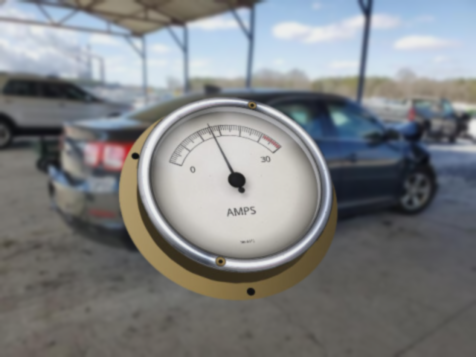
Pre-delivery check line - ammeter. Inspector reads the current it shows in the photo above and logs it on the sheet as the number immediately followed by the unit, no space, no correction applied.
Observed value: 12.5A
